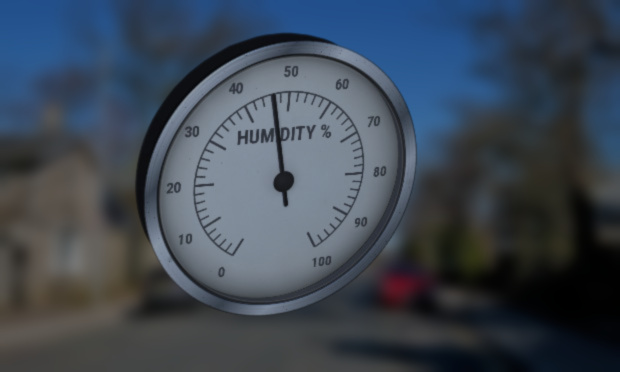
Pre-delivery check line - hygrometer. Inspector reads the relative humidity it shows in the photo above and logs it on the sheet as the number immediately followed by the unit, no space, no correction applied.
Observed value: 46%
